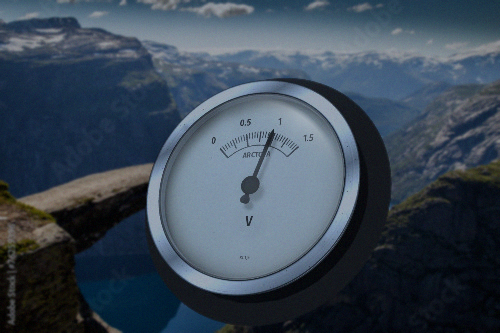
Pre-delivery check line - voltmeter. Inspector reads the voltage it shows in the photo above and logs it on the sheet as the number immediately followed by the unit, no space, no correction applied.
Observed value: 1V
